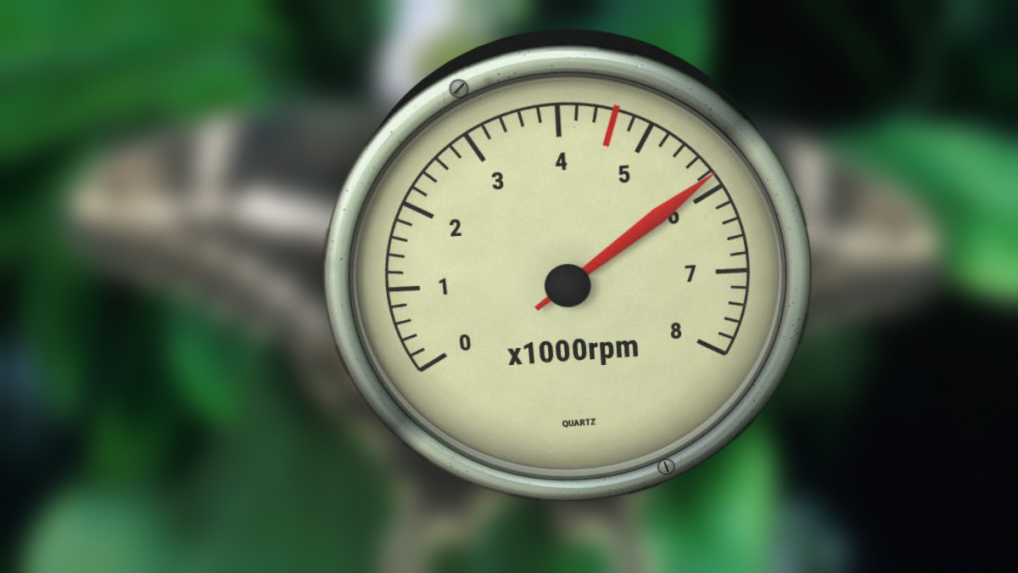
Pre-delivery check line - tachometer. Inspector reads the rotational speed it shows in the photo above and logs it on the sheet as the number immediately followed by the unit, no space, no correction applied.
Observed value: 5800rpm
